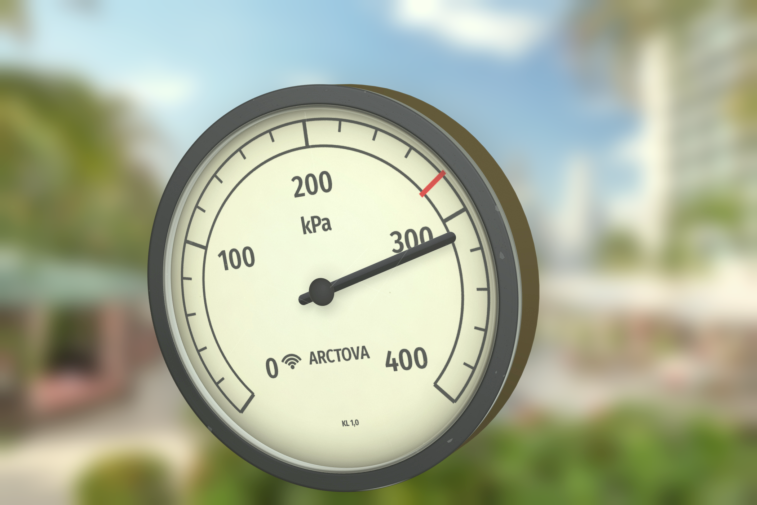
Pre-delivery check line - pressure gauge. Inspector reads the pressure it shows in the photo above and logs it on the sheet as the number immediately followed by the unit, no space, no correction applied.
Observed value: 310kPa
